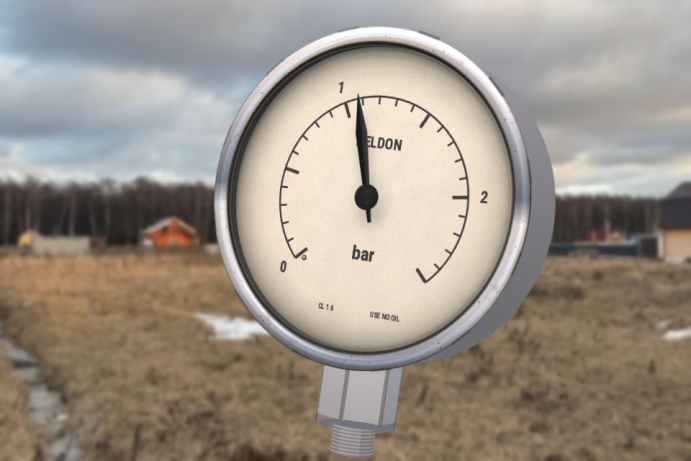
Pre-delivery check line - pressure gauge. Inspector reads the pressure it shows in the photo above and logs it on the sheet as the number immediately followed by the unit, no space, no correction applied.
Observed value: 1.1bar
